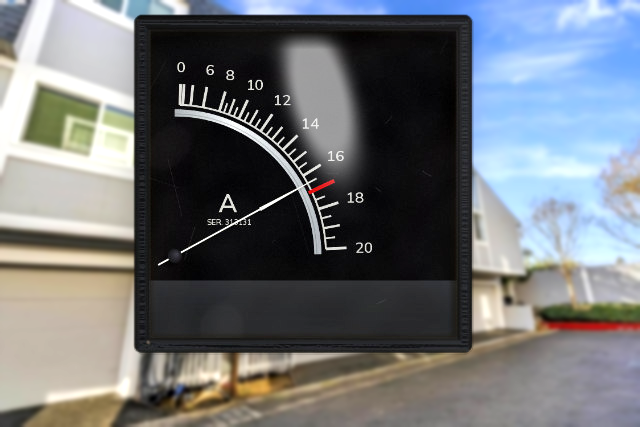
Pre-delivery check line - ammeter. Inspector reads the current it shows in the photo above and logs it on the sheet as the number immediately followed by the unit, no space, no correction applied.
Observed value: 16.5A
